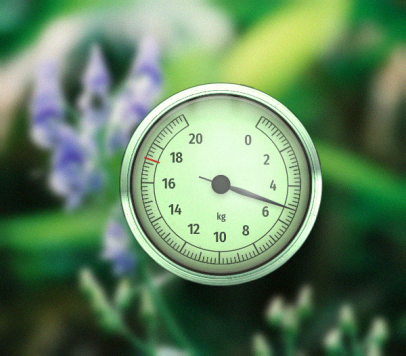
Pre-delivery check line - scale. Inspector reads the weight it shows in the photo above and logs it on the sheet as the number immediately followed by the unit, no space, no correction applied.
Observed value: 5.2kg
